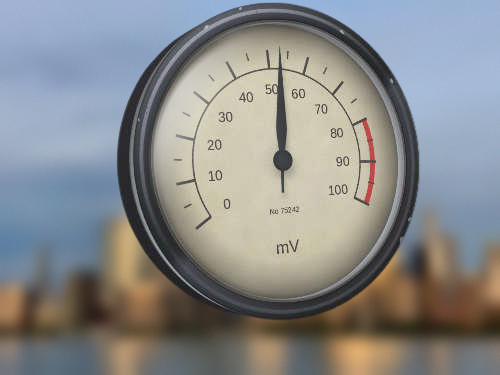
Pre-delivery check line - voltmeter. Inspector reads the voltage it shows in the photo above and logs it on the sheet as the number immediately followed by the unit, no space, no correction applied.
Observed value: 52.5mV
